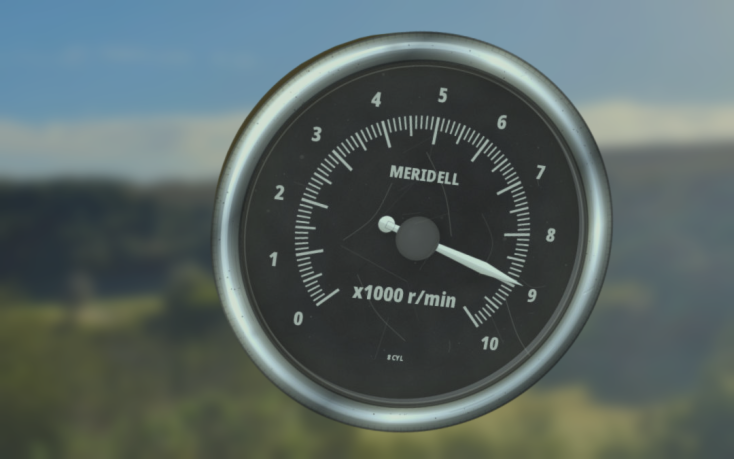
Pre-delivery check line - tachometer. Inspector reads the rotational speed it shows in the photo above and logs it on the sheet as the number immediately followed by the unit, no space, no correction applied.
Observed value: 8900rpm
